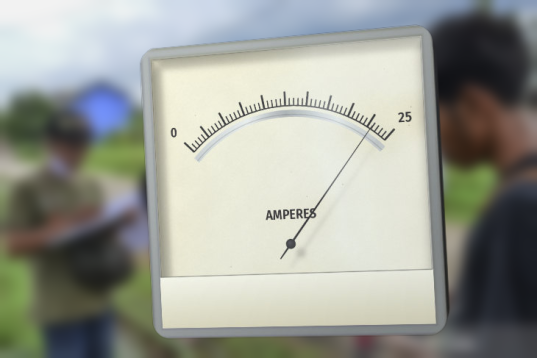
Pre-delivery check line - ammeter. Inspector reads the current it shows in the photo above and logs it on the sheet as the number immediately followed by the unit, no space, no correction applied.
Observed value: 23A
